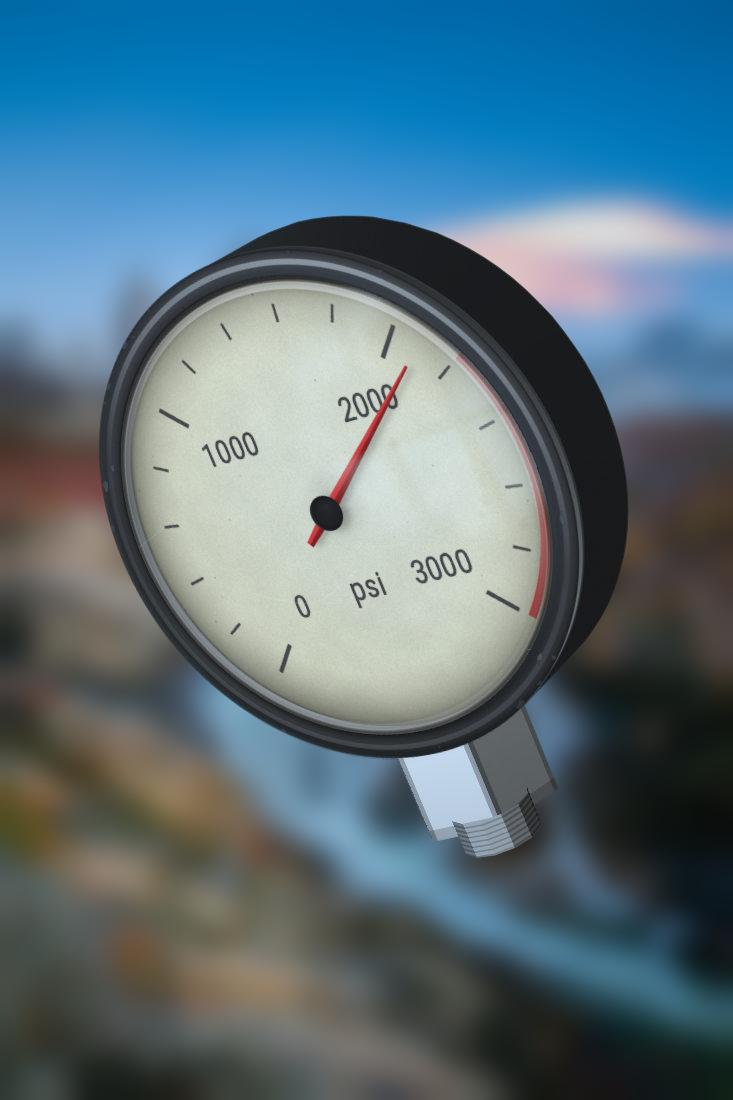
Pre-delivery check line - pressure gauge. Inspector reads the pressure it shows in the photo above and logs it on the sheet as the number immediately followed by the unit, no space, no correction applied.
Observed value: 2100psi
